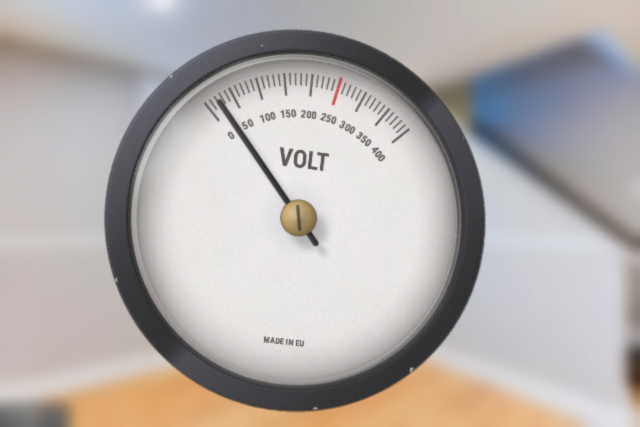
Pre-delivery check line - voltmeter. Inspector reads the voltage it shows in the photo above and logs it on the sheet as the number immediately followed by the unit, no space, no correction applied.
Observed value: 20V
